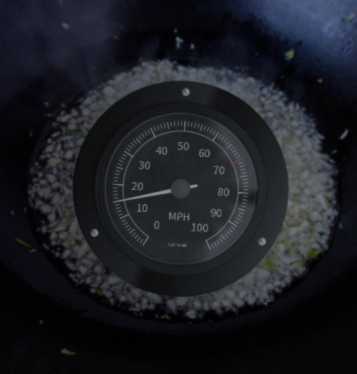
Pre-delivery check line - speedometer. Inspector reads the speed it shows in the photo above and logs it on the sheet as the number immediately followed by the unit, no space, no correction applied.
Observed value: 15mph
